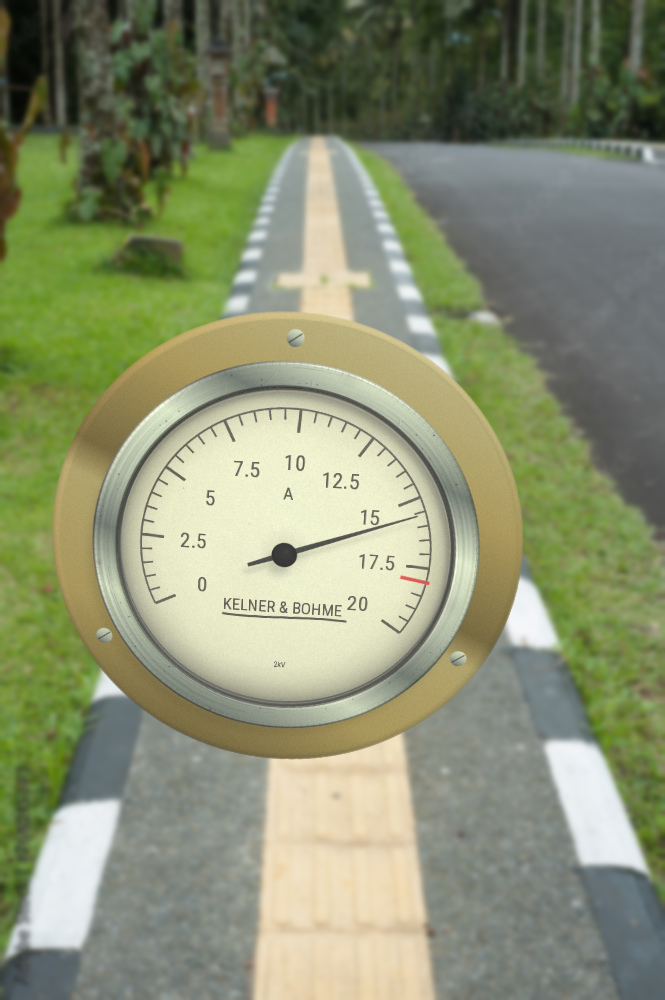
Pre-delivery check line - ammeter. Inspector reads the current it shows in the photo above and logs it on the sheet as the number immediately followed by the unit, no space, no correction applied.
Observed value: 15.5A
